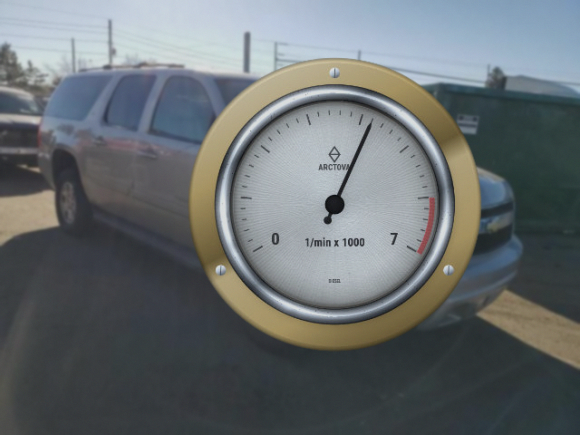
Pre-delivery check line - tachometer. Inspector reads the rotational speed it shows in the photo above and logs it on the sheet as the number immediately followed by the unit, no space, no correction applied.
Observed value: 4200rpm
